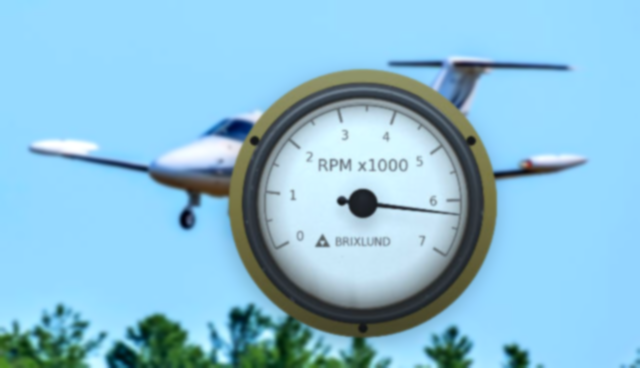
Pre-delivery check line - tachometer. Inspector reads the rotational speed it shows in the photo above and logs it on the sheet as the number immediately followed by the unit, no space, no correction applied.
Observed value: 6250rpm
